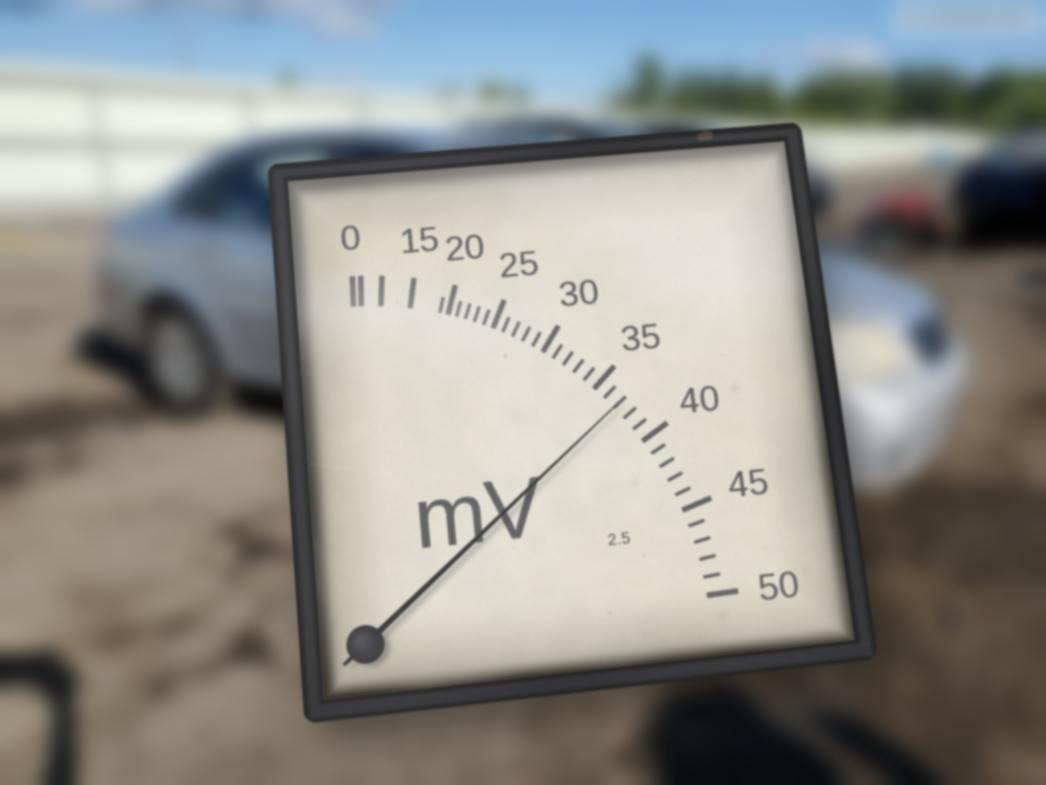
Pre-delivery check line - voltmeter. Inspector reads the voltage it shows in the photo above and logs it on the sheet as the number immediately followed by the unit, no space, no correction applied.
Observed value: 37mV
